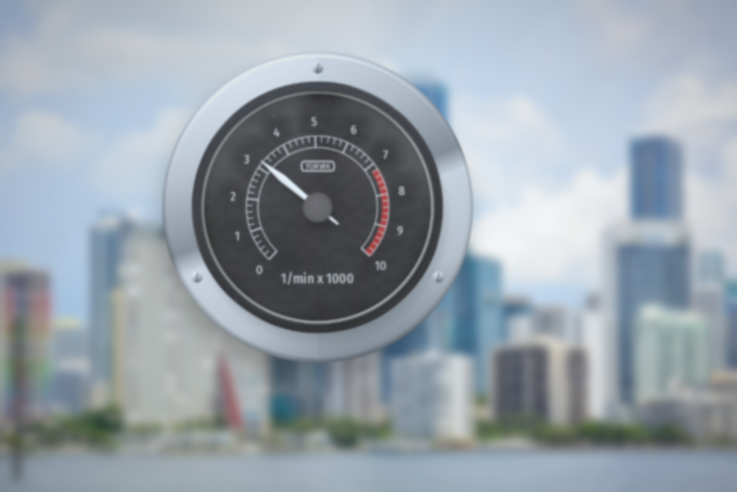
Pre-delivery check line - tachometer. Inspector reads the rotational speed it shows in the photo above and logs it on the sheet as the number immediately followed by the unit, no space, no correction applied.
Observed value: 3200rpm
